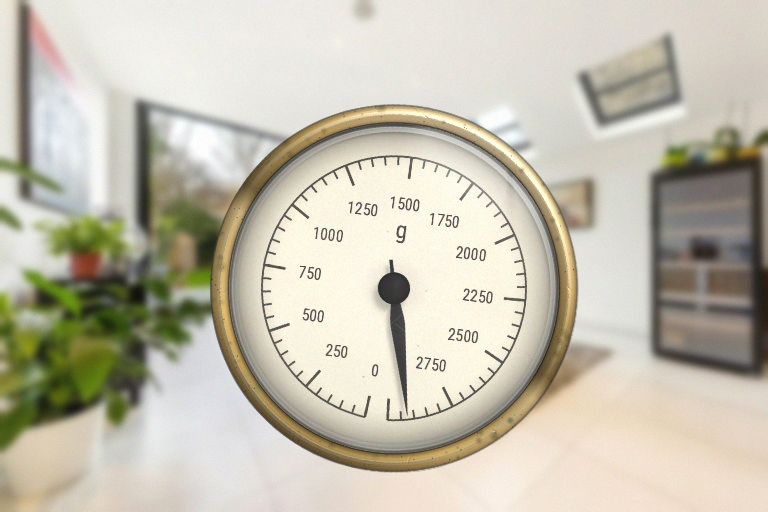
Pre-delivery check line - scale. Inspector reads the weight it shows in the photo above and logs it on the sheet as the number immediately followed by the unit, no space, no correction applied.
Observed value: 2925g
